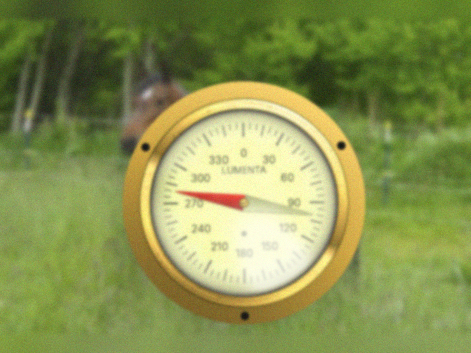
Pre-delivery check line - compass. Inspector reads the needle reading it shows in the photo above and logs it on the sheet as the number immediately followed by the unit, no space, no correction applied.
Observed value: 280°
